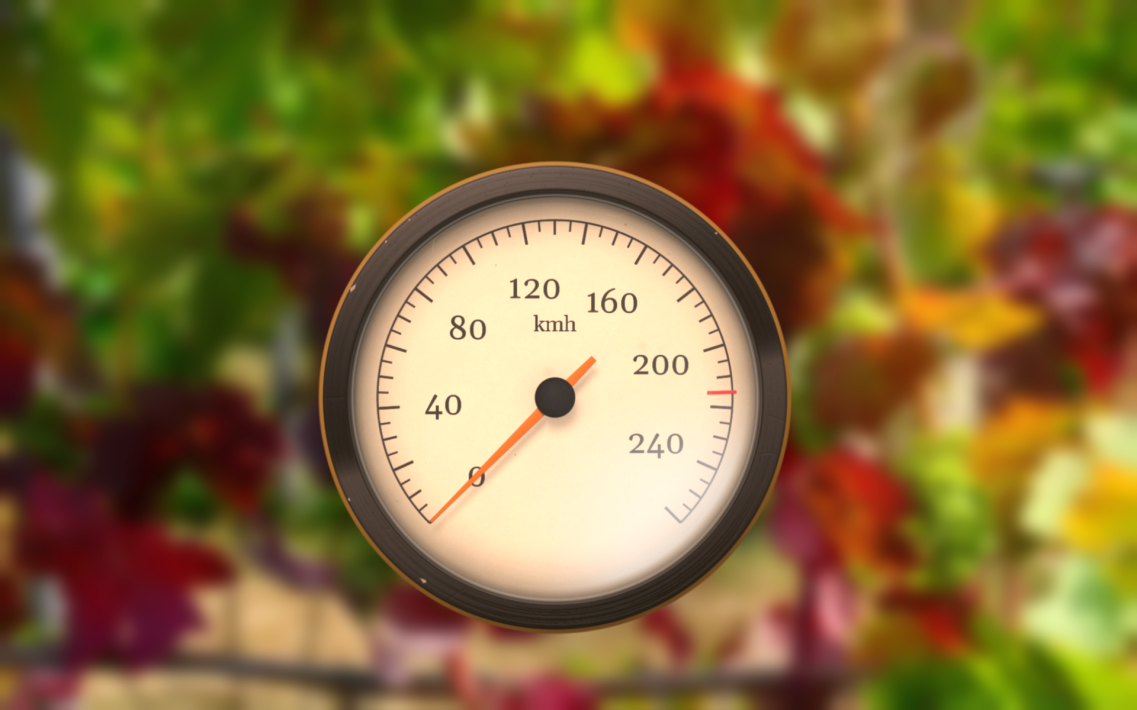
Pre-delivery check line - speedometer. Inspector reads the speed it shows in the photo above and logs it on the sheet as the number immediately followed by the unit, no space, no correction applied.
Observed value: 0km/h
